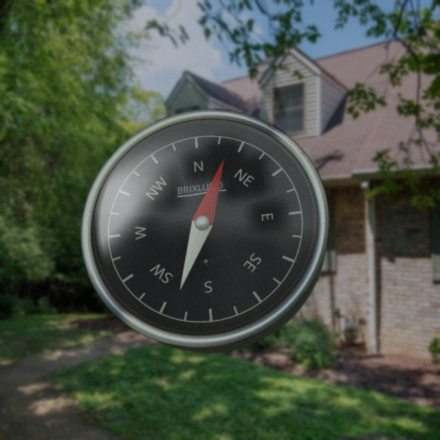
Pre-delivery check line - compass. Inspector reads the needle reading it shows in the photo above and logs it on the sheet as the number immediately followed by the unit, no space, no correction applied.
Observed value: 22.5°
